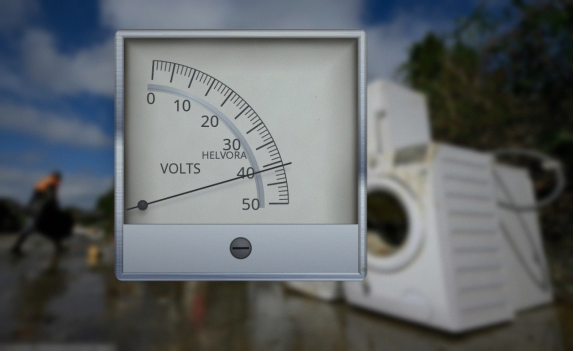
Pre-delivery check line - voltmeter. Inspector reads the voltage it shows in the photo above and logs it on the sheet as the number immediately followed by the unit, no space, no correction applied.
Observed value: 41V
